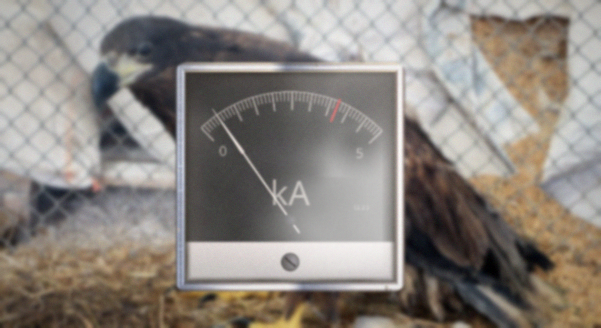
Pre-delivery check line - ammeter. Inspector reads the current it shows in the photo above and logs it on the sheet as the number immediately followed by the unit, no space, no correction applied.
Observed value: 0.5kA
